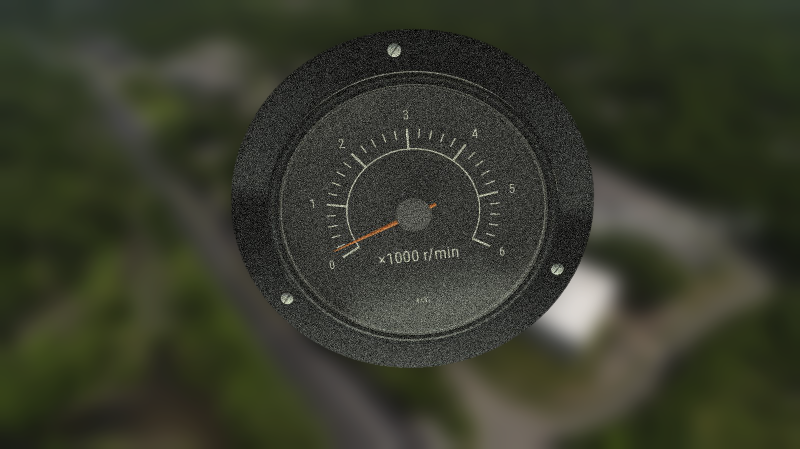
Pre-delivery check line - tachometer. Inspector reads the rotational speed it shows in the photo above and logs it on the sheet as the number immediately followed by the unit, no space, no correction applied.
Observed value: 200rpm
